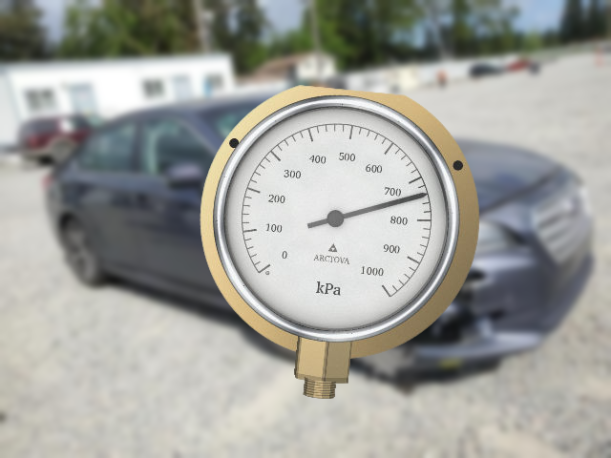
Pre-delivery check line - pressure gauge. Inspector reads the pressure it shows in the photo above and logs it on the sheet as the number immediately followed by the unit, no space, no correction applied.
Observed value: 740kPa
